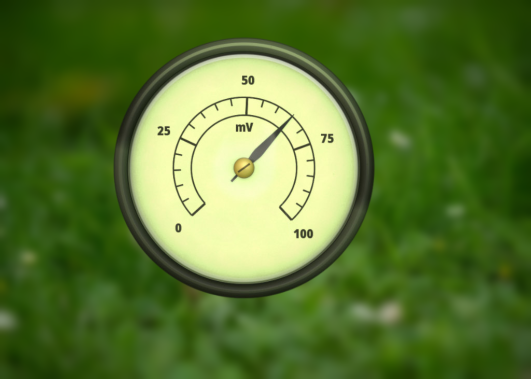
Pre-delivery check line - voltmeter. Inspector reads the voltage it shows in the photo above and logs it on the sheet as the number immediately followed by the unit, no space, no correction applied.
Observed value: 65mV
